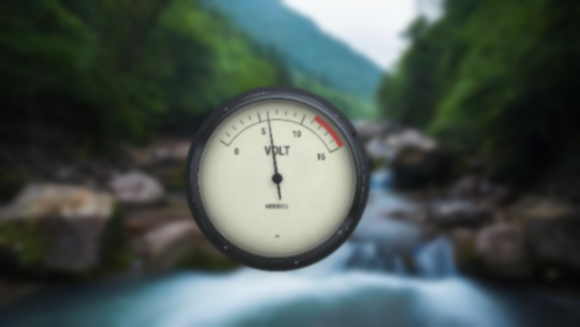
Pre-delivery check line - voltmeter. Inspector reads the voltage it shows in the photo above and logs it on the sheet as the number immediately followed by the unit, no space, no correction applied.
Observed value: 6V
